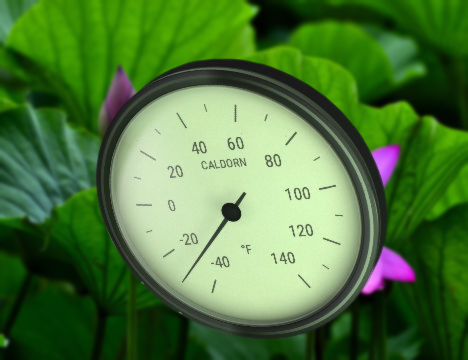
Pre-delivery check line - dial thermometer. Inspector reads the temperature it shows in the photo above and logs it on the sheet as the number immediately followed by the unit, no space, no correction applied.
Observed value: -30°F
